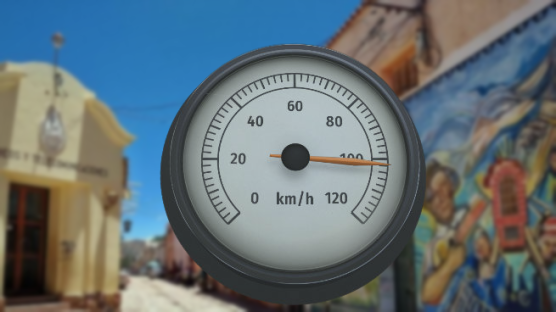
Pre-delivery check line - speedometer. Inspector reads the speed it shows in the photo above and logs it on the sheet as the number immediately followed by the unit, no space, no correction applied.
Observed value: 102km/h
